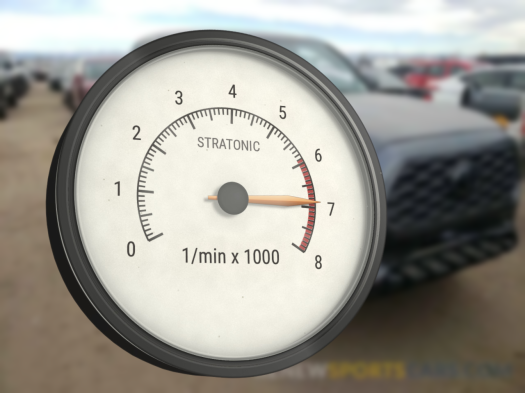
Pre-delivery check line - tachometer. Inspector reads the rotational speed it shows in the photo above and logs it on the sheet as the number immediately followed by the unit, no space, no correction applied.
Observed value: 6900rpm
